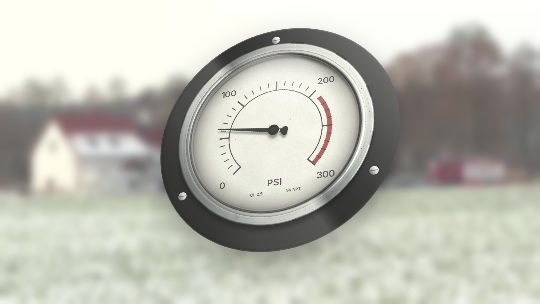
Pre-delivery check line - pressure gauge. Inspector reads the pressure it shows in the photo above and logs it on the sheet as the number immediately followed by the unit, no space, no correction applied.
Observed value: 60psi
